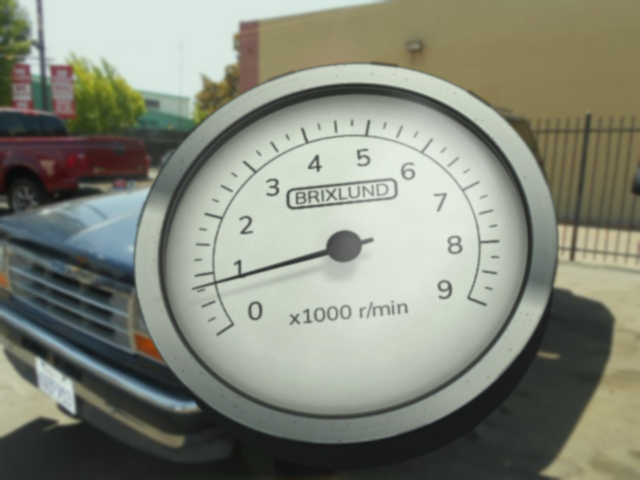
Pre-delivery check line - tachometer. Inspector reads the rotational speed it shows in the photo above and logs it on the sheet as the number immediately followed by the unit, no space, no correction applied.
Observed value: 750rpm
